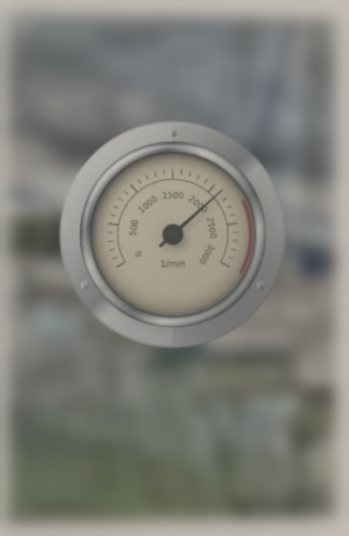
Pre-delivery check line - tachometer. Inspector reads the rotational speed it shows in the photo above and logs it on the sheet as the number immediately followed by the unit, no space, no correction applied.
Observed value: 2100rpm
